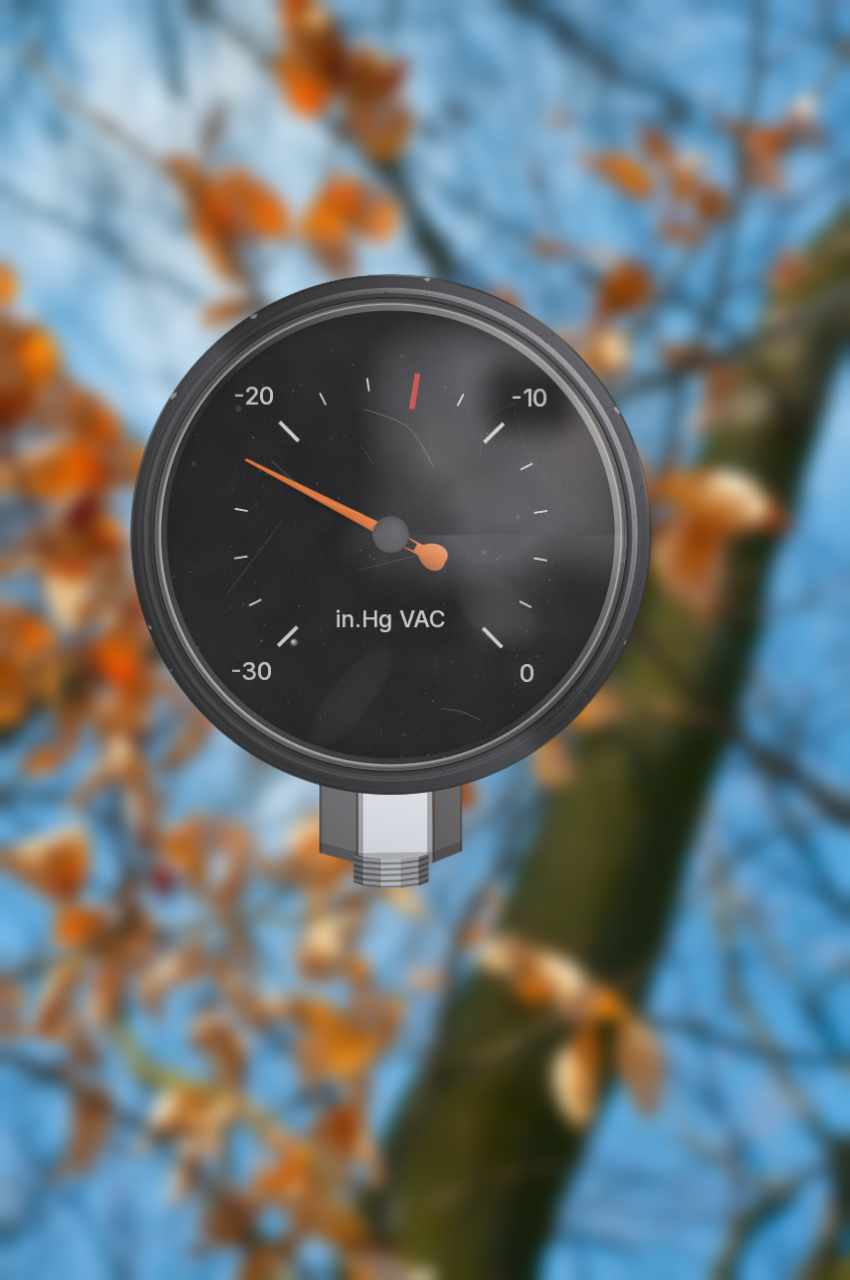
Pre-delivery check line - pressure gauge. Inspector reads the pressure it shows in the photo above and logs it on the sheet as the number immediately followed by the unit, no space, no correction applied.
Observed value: -22inHg
